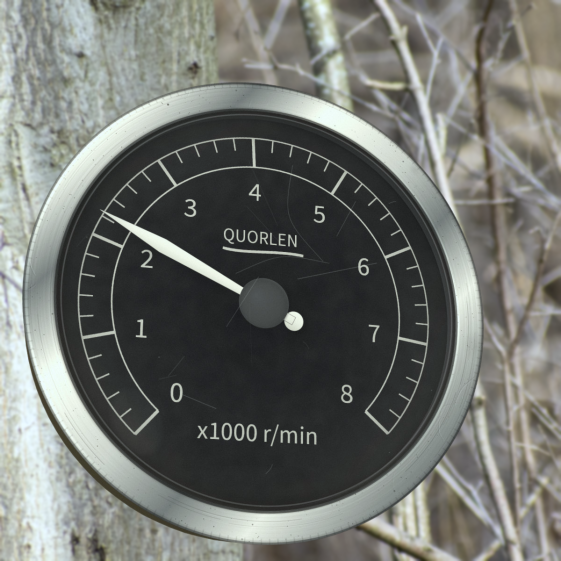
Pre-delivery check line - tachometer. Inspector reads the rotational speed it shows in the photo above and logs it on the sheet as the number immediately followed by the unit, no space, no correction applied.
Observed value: 2200rpm
